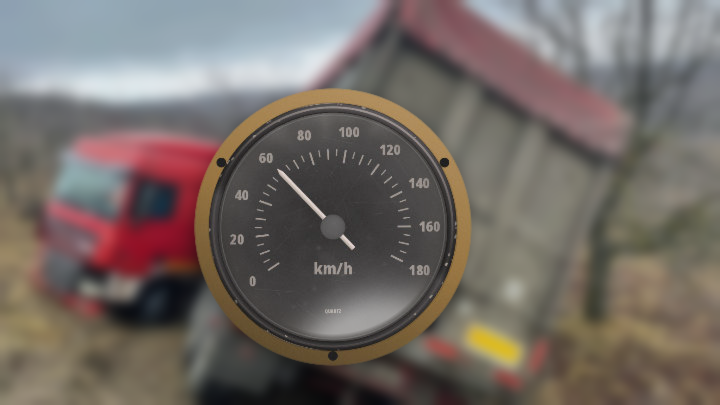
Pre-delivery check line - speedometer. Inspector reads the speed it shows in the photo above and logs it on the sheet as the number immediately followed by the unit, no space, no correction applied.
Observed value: 60km/h
